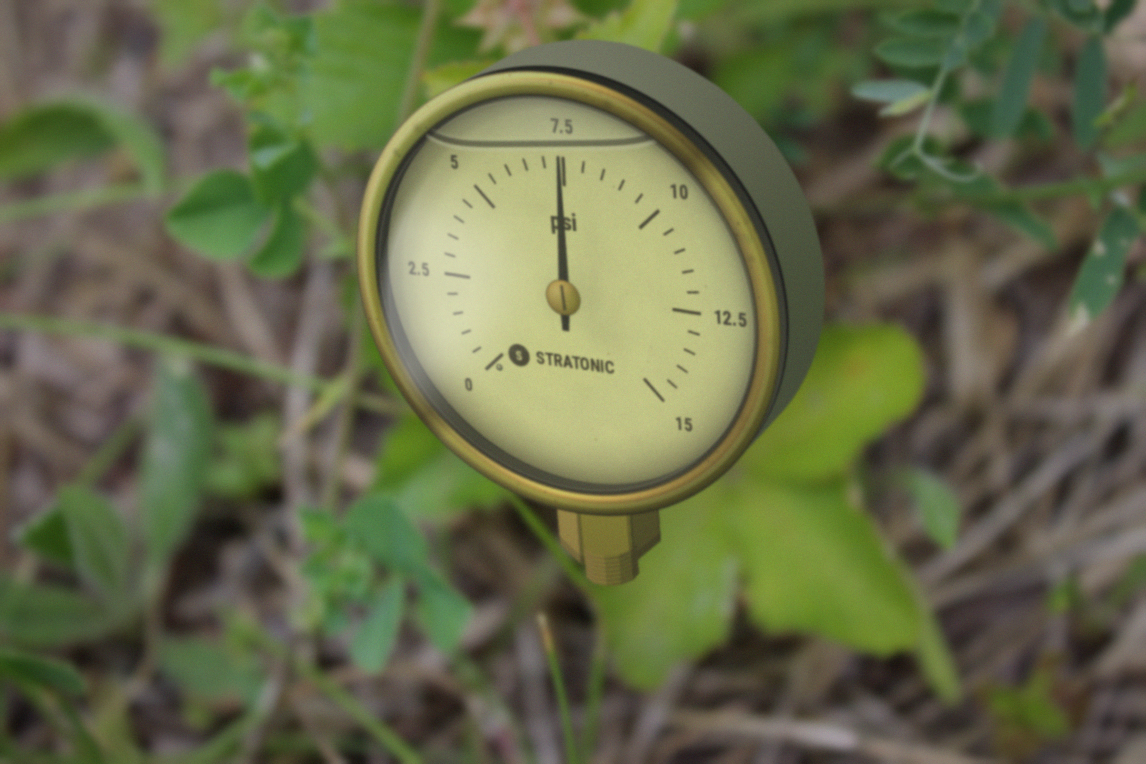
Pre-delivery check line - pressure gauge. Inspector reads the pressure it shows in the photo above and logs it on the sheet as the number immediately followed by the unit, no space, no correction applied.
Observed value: 7.5psi
